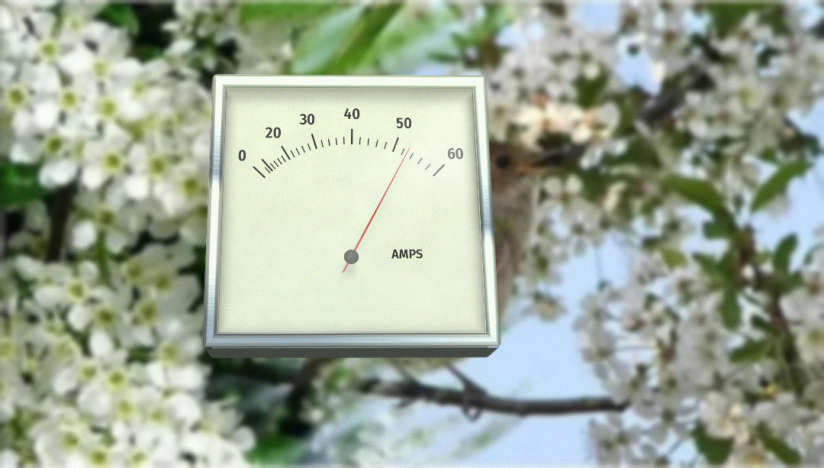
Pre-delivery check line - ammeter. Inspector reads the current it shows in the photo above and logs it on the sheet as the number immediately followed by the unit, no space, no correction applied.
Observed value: 53A
